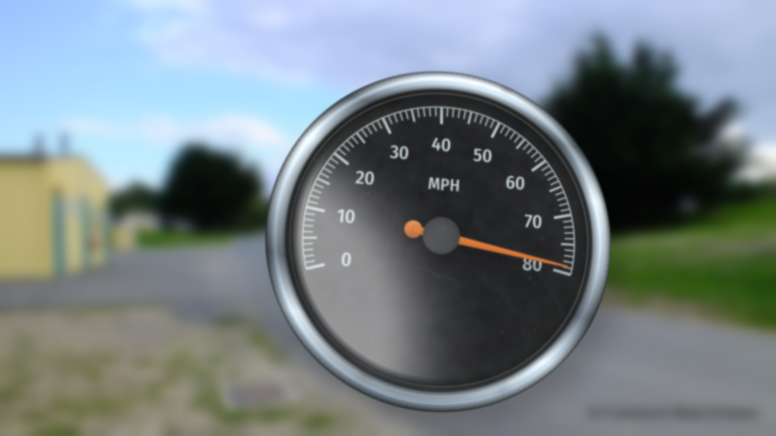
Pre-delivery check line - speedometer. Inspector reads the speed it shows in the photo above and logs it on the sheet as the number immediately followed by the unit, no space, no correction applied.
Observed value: 79mph
